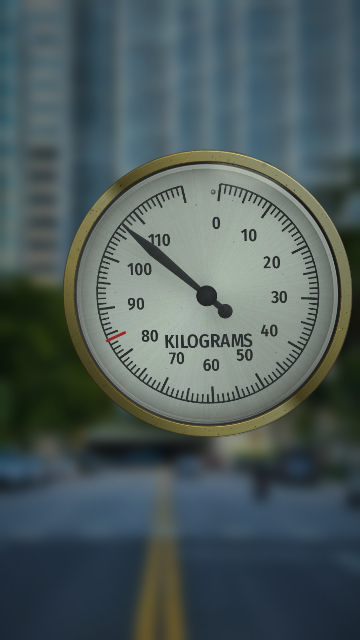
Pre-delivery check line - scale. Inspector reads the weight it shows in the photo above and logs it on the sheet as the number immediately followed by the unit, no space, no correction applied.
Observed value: 107kg
